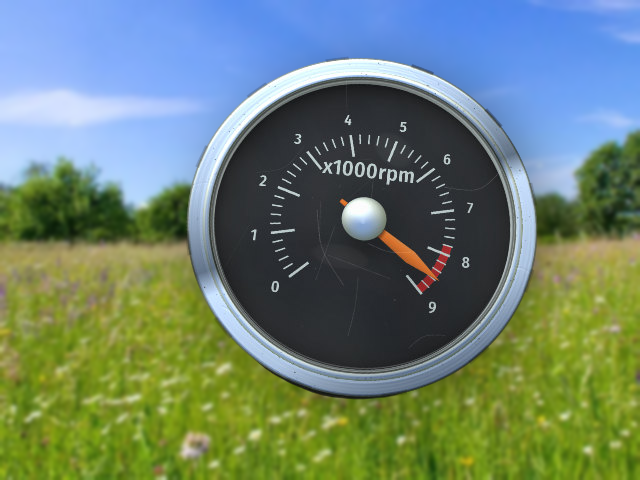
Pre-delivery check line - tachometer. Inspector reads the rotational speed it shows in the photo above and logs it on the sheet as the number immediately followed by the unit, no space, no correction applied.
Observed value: 8600rpm
